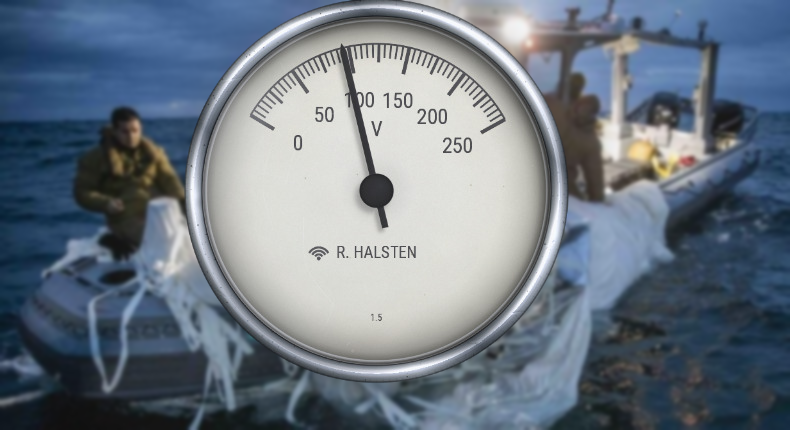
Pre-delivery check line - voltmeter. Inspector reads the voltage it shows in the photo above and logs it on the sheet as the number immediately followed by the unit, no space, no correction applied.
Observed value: 95V
